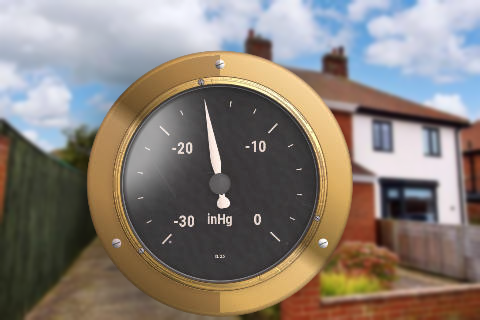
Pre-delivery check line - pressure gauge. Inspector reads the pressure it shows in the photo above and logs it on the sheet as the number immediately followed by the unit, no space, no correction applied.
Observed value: -16inHg
